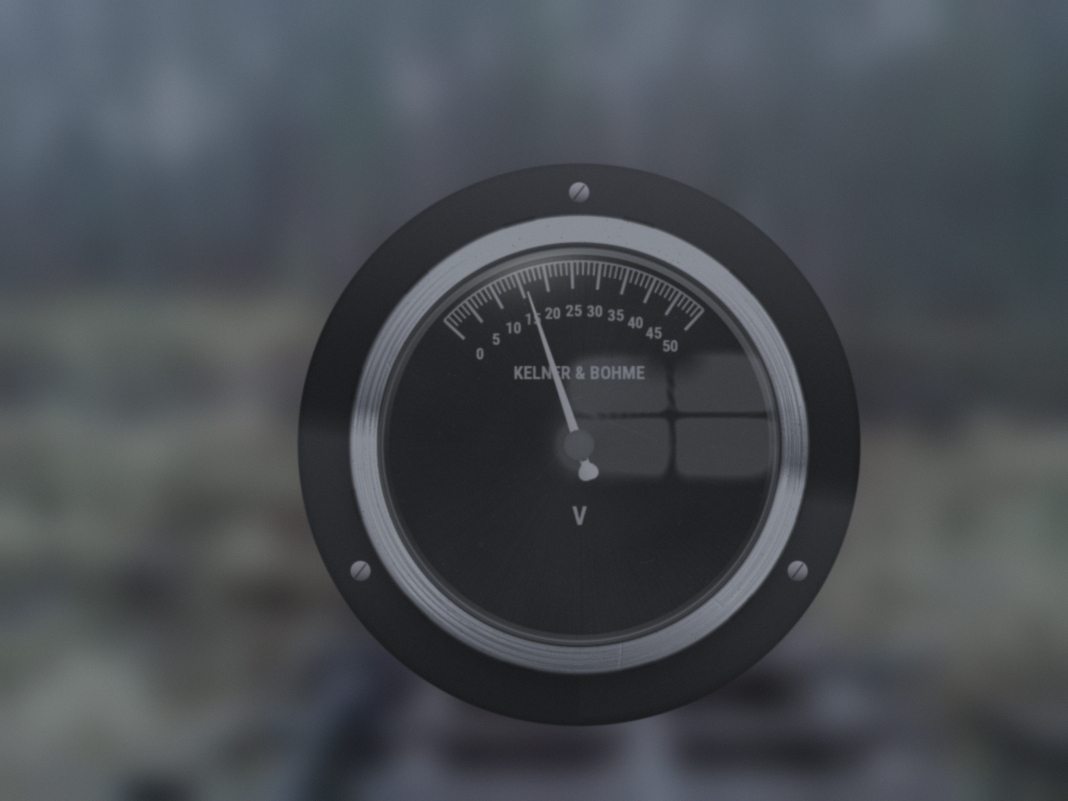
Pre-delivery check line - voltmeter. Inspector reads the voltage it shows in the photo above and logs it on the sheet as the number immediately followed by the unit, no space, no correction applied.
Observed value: 16V
